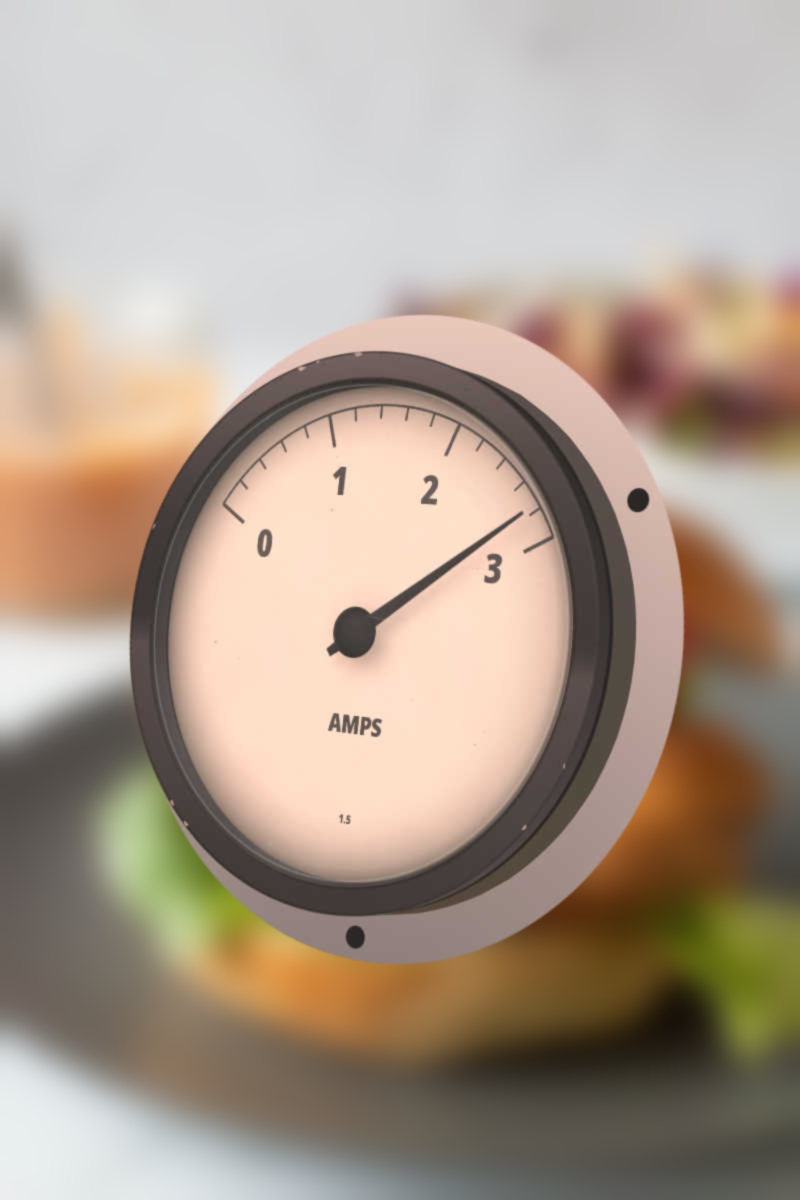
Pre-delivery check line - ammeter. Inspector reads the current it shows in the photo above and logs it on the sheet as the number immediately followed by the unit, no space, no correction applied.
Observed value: 2.8A
